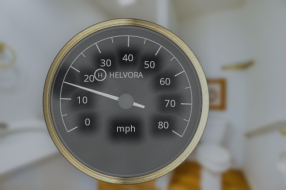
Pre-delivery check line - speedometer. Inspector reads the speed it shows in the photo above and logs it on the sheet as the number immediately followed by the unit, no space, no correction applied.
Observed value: 15mph
